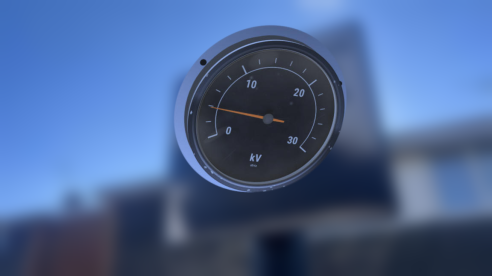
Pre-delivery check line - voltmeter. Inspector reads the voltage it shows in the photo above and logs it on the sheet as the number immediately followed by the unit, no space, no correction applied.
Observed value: 4kV
